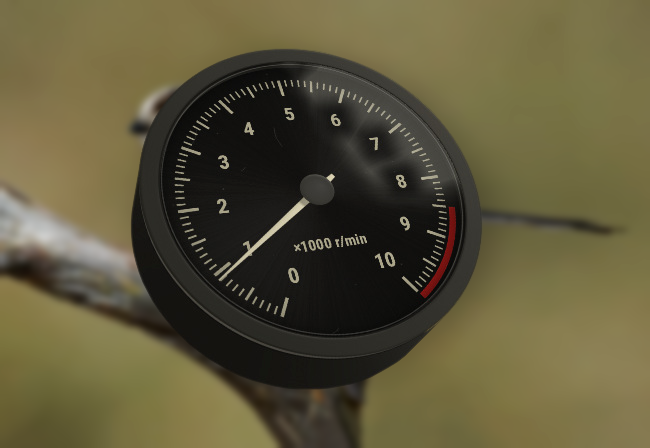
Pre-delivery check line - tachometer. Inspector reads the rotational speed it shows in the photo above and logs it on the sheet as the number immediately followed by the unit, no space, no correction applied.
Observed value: 900rpm
